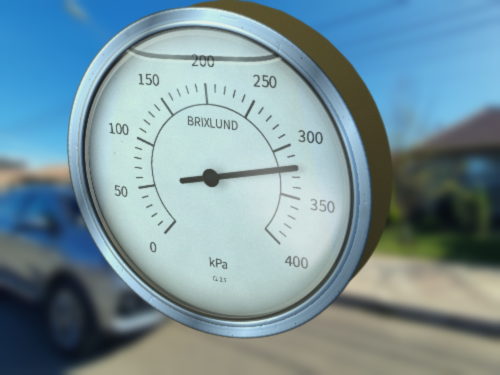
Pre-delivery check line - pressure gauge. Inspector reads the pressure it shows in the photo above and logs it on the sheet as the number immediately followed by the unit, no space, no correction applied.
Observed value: 320kPa
